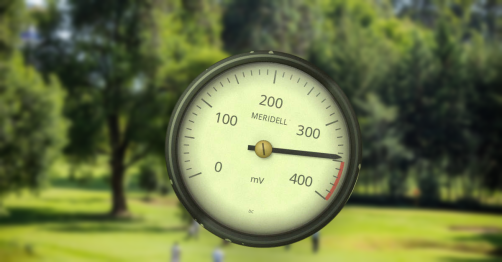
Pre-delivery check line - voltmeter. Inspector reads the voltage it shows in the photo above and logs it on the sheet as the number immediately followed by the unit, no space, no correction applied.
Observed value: 345mV
